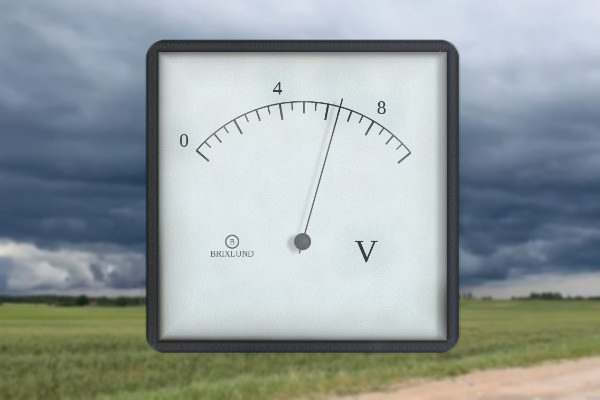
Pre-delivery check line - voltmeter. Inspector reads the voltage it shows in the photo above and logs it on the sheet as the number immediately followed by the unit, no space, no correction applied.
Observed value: 6.5V
